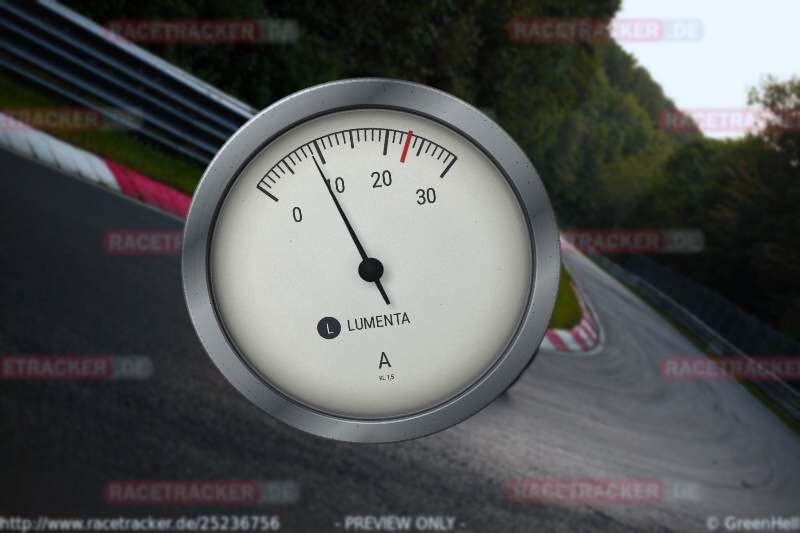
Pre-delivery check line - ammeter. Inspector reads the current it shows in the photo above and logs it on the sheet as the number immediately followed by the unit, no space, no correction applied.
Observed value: 9A
